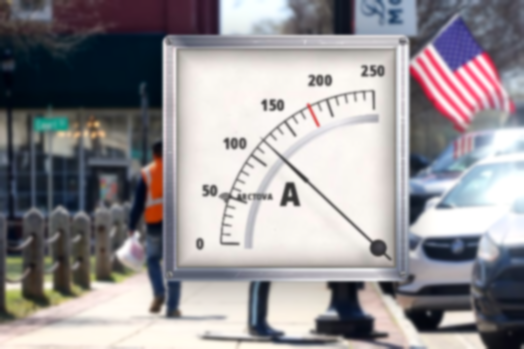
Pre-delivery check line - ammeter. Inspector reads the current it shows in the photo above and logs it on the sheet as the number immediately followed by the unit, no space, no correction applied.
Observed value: 120A
